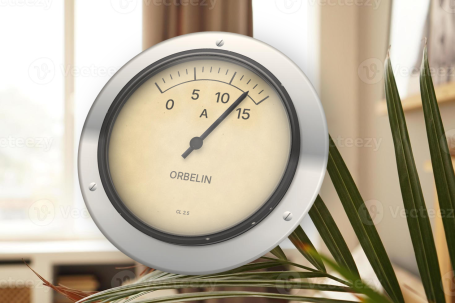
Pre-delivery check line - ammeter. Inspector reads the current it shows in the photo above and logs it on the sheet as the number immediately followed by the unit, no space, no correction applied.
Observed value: 13A
